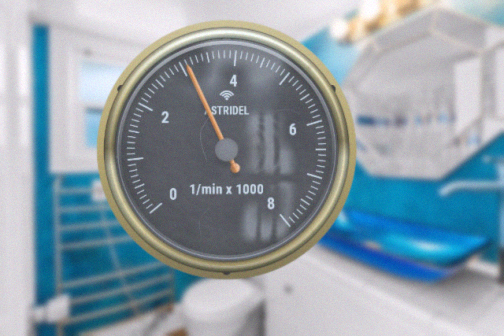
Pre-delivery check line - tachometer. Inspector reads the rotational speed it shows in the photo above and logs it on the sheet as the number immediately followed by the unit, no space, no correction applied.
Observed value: 3100rpm
